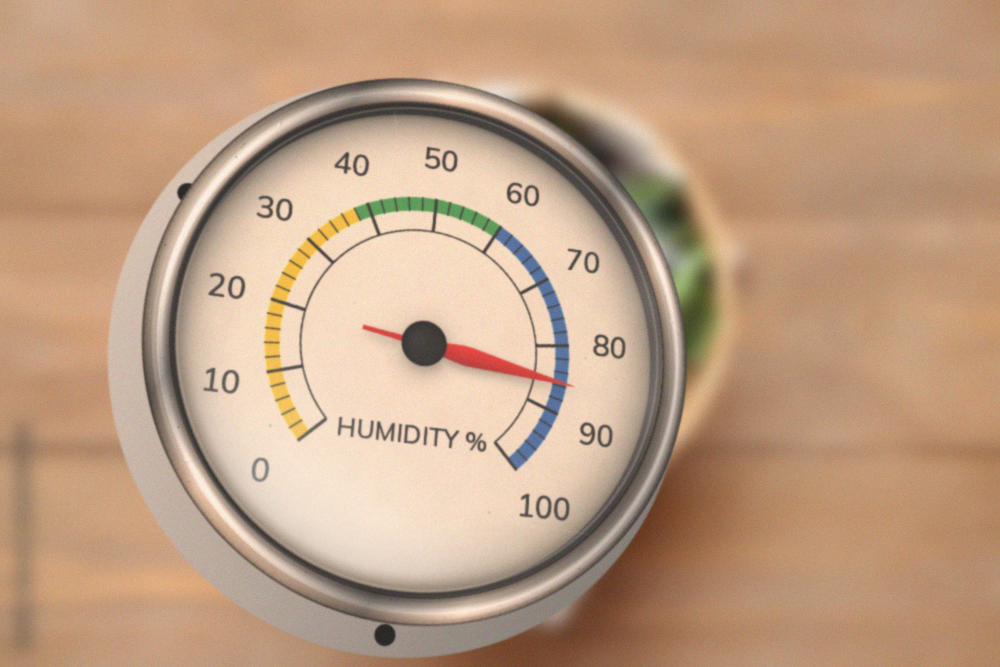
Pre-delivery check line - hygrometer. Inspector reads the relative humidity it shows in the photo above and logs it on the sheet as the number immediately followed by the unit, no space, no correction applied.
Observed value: 86%
